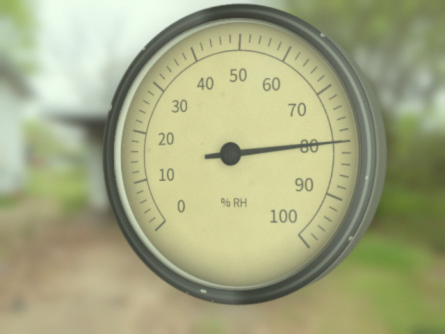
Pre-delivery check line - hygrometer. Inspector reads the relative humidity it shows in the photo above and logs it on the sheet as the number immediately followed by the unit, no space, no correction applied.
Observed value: 80%
